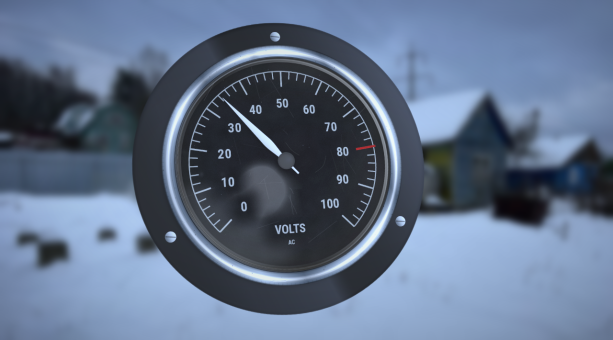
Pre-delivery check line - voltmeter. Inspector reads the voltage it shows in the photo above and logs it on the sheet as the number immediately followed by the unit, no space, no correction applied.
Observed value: 34V
